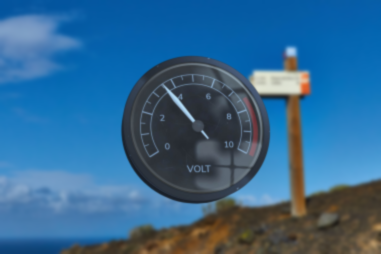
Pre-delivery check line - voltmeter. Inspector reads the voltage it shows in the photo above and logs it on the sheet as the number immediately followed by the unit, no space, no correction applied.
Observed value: 3.5V
